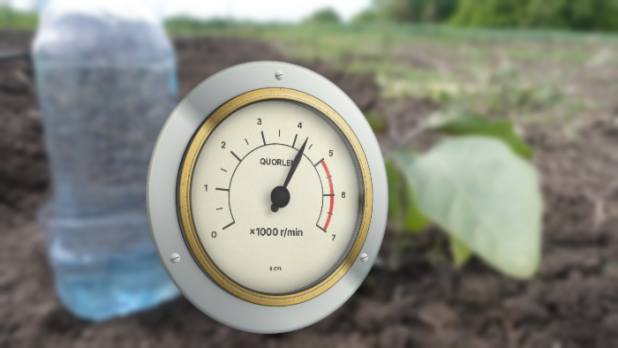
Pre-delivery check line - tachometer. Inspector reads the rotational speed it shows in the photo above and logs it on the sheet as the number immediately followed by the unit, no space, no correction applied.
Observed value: 4250rpm
